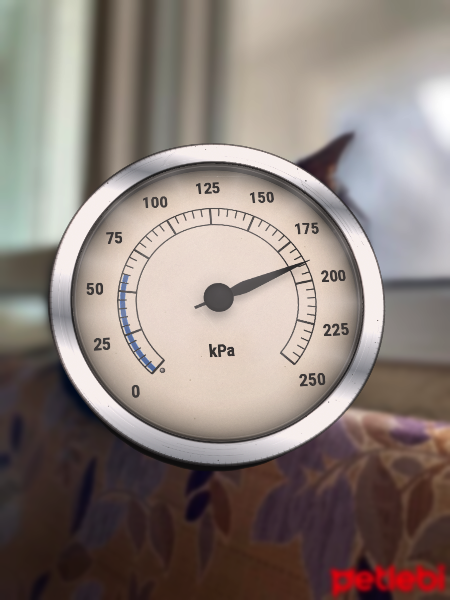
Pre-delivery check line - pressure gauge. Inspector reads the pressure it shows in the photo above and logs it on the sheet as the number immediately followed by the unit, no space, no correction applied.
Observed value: 190kPa
